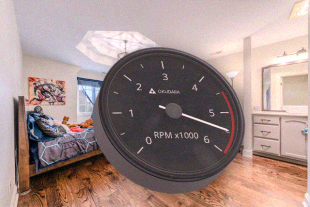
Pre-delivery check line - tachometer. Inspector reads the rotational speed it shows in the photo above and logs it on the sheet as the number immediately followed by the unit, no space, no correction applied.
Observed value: 5500rpm
